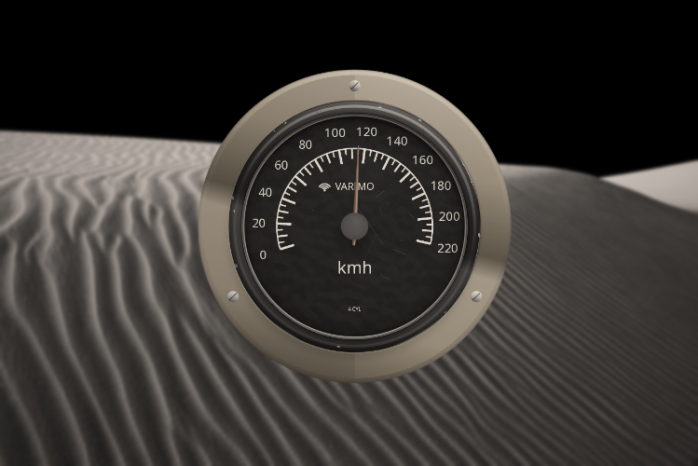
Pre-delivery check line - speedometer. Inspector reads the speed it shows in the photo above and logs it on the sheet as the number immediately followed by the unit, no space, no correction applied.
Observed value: 115km/h
